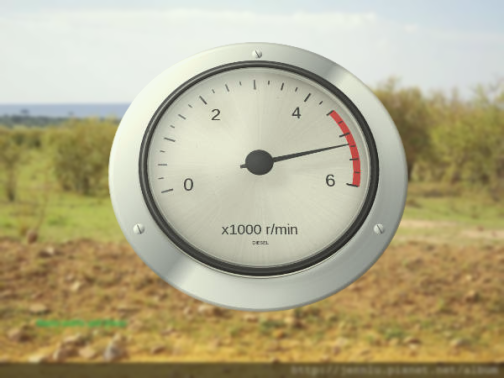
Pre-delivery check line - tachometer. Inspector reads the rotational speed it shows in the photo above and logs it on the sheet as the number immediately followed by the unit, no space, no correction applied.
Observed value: 5250rpm
